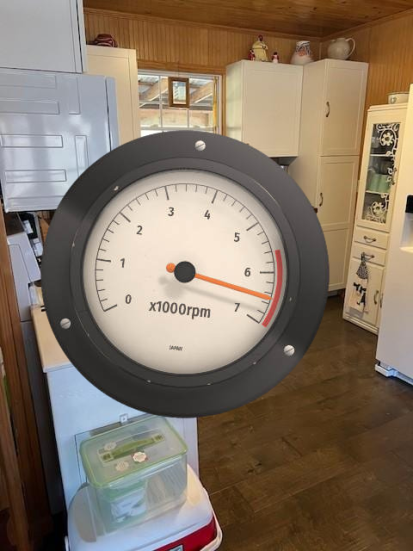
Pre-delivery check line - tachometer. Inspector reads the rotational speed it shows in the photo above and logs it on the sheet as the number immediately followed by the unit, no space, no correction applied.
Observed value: 6500rpm
